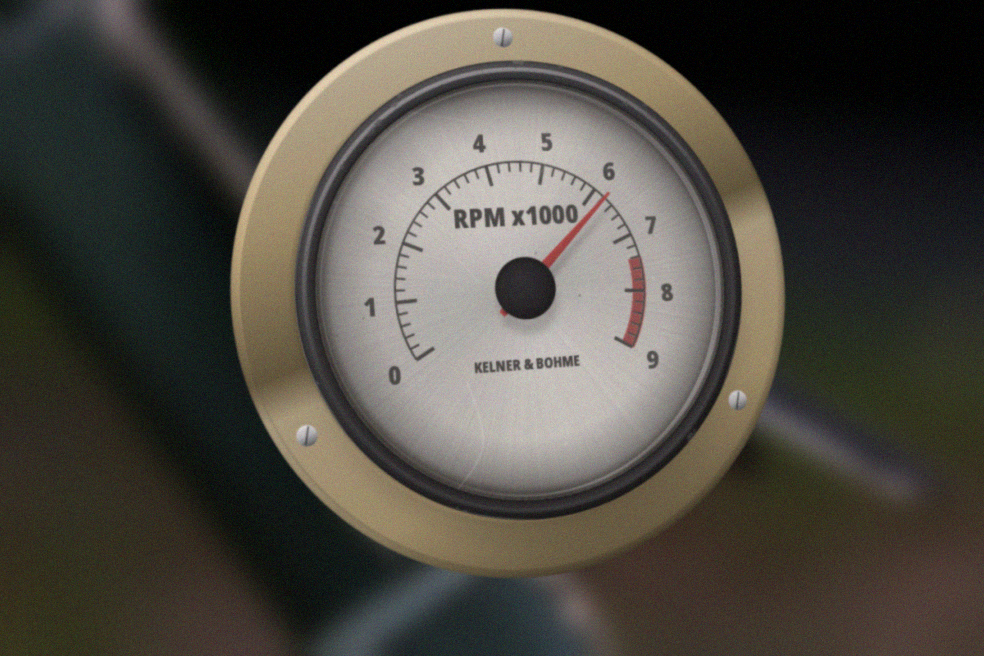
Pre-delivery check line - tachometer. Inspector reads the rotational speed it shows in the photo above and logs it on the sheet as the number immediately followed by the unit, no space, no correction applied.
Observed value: 6200rpm
